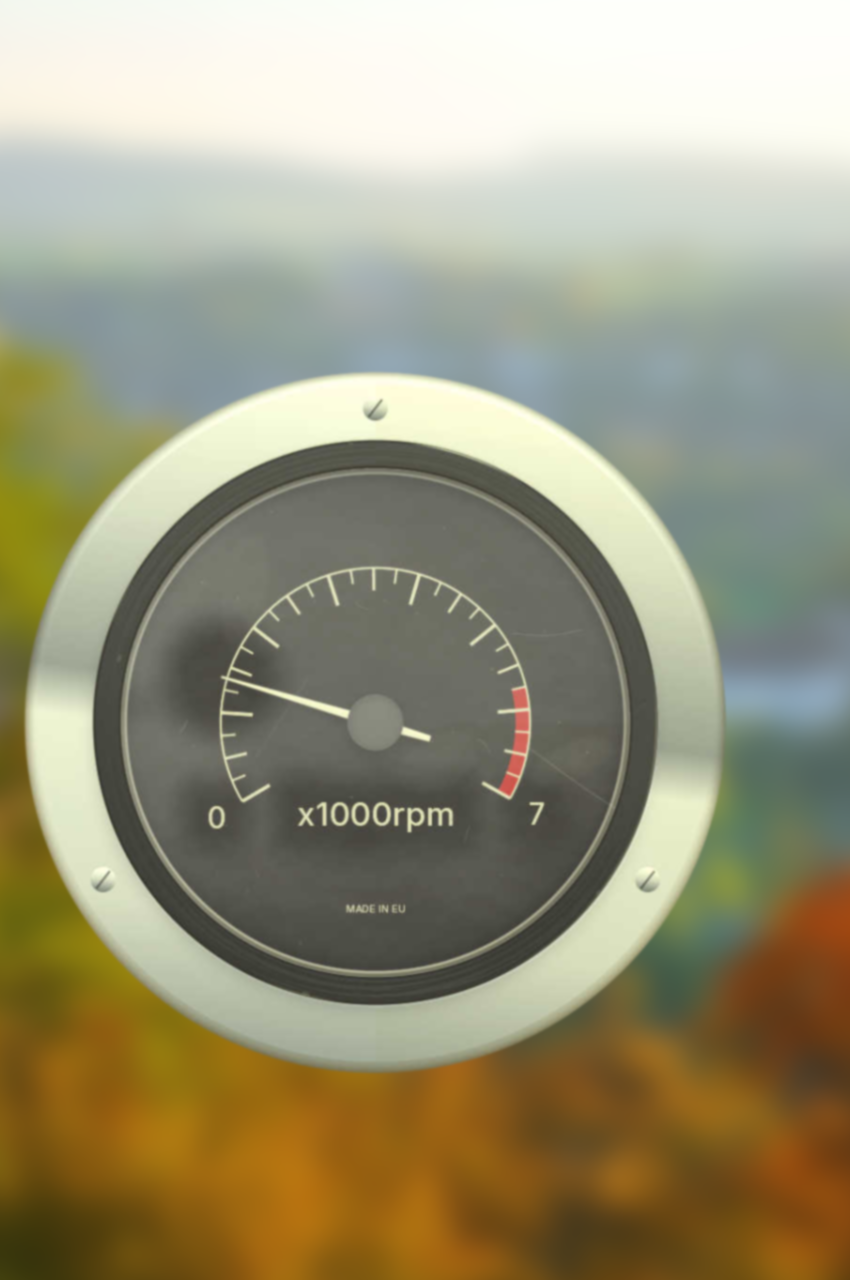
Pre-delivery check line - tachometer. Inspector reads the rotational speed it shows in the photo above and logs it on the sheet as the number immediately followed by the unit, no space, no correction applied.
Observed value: 1375rpm
